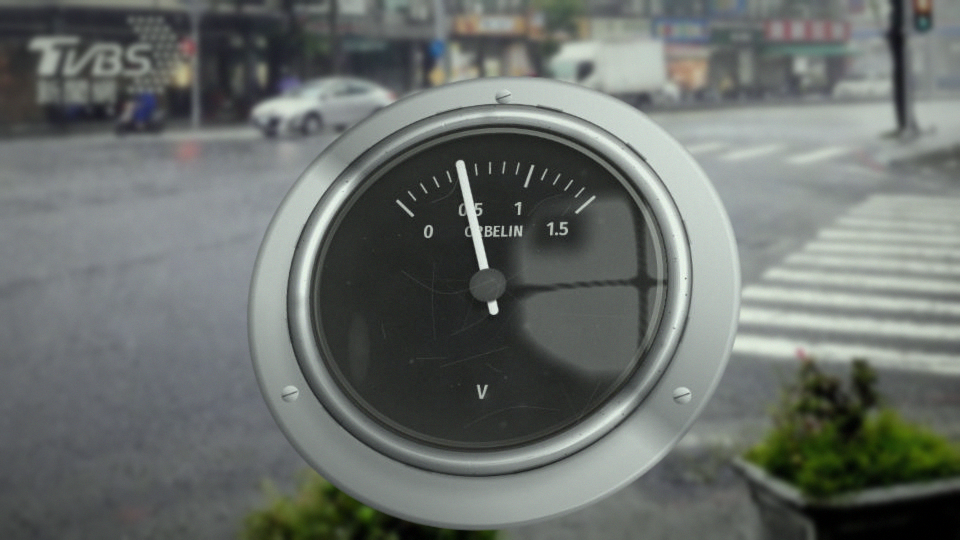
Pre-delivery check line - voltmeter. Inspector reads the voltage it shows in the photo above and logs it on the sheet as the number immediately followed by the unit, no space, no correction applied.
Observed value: 0.5V
